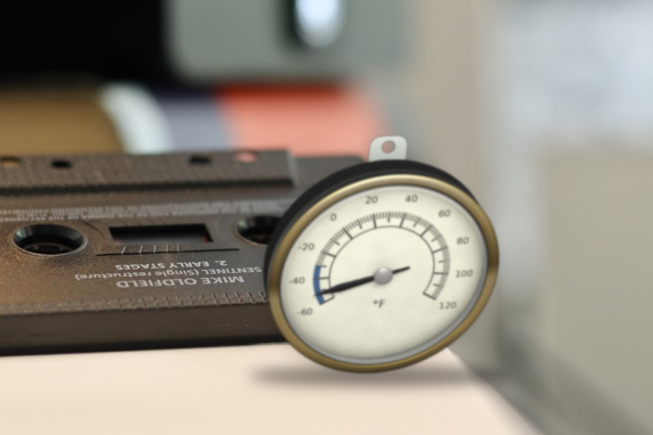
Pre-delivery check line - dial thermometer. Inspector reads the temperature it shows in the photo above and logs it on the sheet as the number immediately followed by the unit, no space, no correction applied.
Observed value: -50°F
